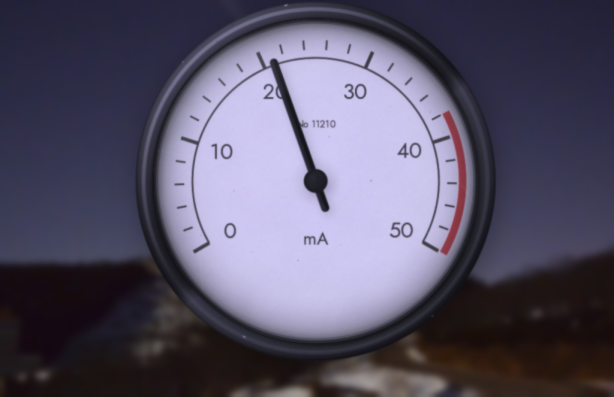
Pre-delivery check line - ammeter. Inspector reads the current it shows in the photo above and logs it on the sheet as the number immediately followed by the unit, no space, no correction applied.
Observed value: 21mA
